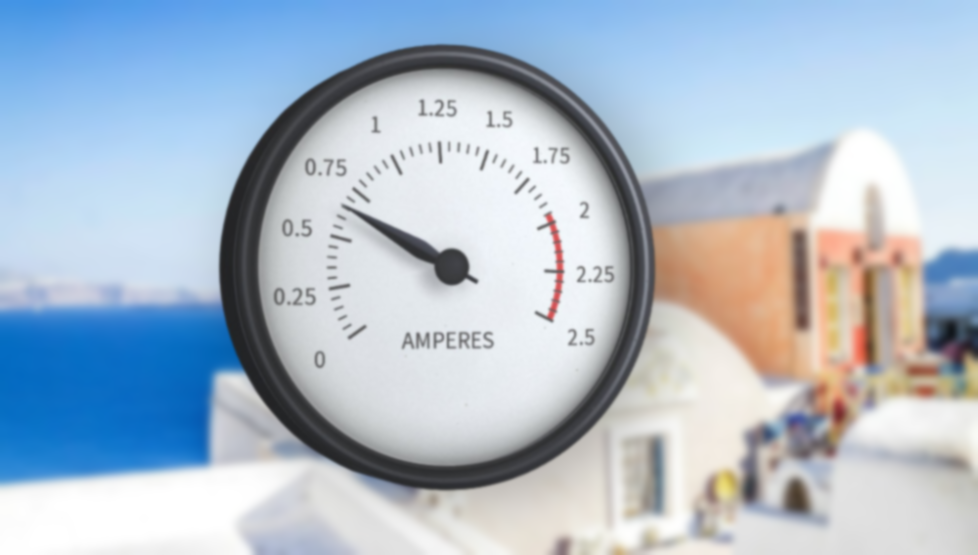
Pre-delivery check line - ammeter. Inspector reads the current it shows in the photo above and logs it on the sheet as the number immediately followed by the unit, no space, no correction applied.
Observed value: 0.65A
